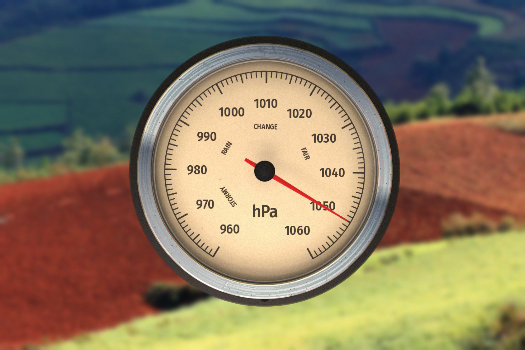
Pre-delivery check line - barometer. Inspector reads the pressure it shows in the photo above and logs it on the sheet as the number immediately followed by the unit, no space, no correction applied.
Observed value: 1050hPa
